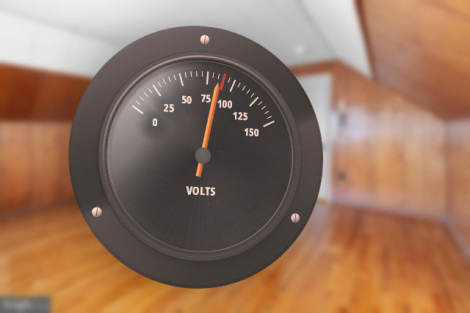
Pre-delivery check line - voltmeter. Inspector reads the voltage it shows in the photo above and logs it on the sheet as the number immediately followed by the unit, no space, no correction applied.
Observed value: 85V
